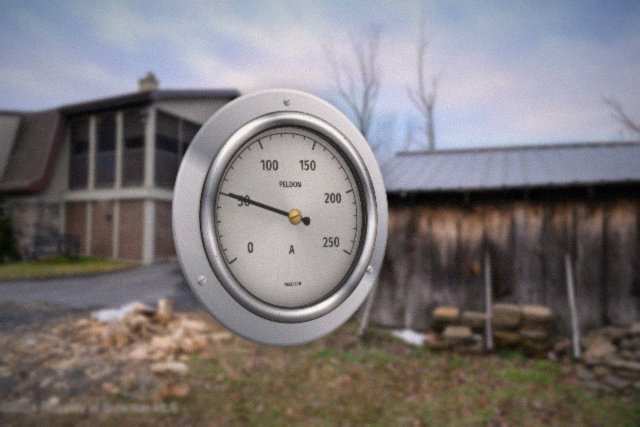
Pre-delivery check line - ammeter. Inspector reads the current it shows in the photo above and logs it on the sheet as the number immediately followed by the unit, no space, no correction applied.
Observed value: 50A
